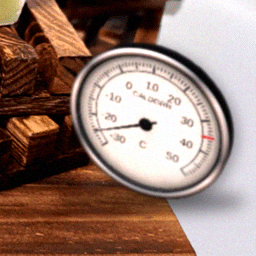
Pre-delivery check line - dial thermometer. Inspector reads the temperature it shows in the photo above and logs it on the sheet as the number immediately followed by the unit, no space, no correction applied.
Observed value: -25°C
